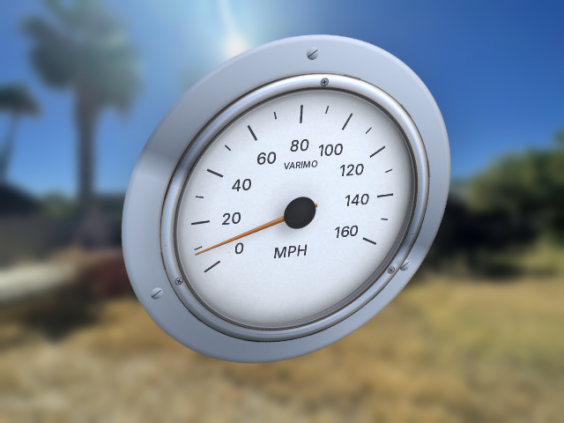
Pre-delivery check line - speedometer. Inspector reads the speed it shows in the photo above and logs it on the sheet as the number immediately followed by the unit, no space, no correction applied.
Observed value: 10mph
